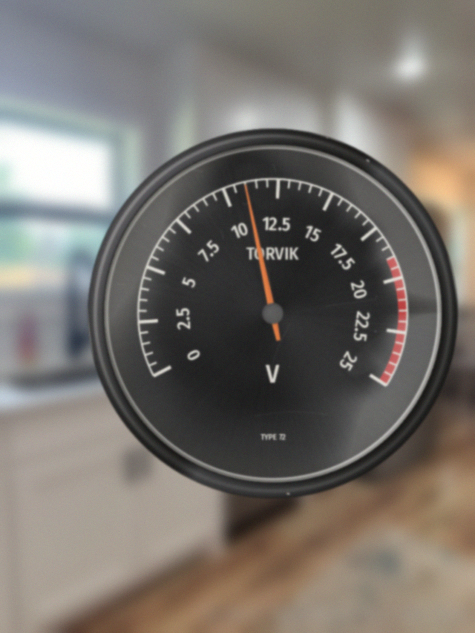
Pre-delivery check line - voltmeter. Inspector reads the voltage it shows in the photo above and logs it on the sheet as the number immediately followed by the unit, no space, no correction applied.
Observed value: 11V
